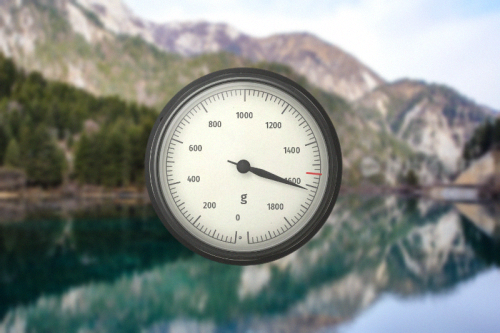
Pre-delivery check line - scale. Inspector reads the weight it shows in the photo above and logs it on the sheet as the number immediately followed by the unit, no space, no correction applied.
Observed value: 1620g
